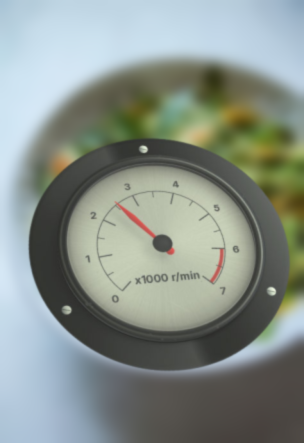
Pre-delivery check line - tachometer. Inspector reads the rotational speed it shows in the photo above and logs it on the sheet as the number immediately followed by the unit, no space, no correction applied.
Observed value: 2500rpm
